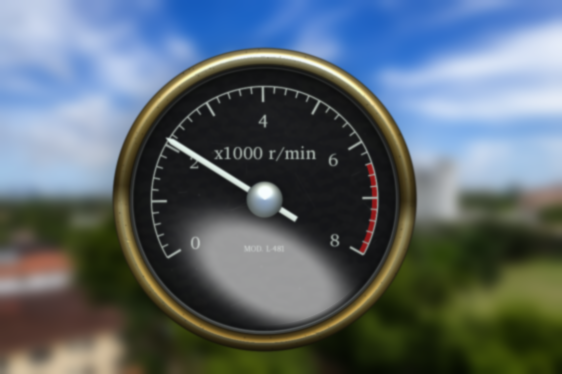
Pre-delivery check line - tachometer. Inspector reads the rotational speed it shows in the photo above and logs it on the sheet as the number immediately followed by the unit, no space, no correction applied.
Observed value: 2100rpm
